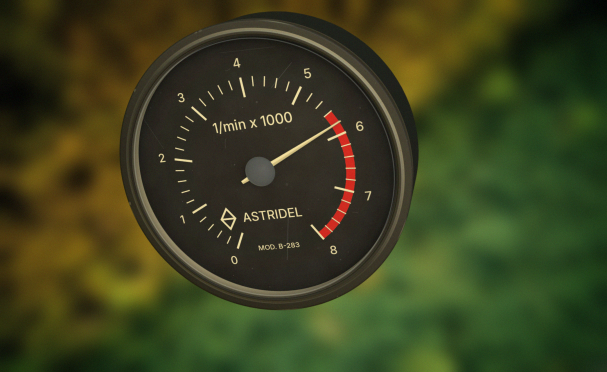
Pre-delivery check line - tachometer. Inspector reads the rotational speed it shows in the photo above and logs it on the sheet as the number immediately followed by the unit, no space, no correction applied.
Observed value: 5800rpm
